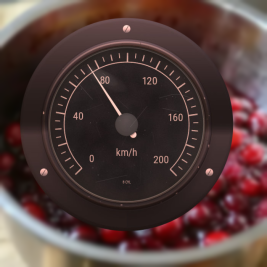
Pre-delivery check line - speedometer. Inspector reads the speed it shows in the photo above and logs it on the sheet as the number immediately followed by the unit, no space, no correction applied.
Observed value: 75km/h
